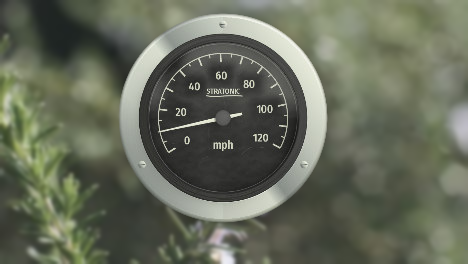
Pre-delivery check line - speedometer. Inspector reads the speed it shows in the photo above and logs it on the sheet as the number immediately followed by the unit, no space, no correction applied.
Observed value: 10mph
